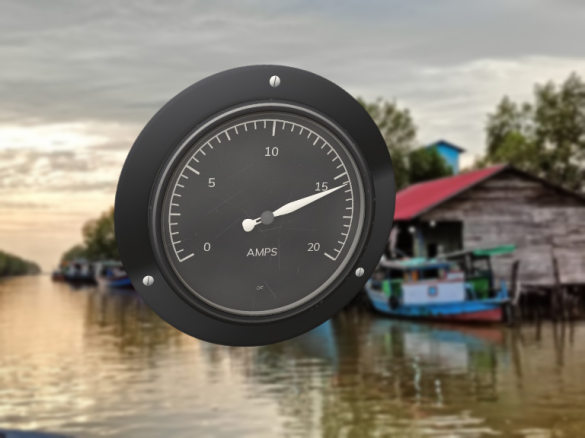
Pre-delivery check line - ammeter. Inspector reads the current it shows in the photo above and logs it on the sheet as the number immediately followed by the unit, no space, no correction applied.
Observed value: 15.5A
